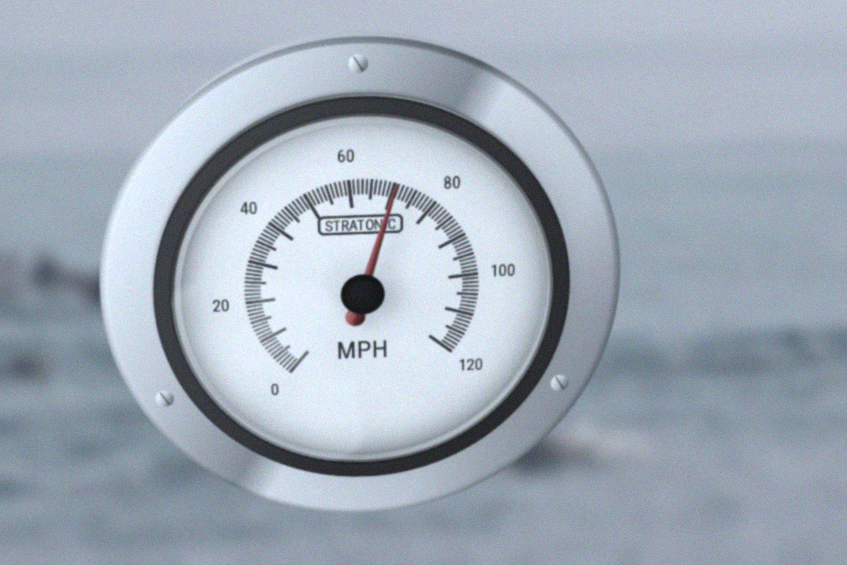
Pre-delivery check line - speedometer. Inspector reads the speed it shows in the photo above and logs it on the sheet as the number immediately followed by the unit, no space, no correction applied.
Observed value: 70mph
